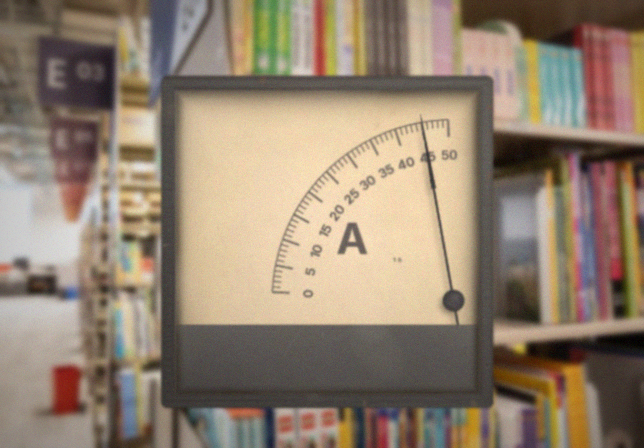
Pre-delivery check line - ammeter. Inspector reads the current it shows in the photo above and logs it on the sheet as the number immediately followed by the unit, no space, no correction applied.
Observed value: 45A
